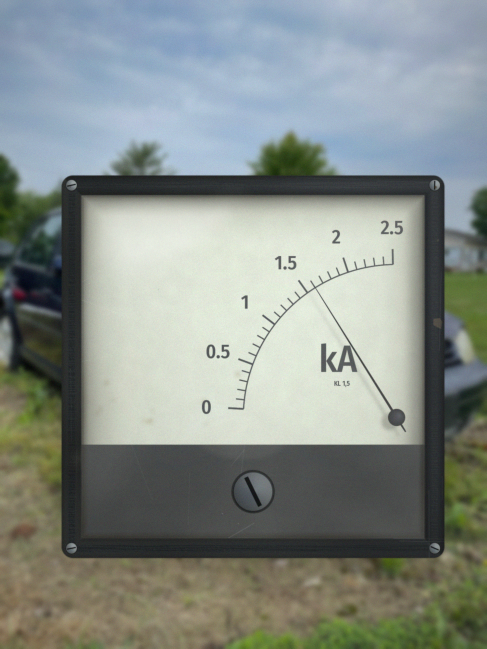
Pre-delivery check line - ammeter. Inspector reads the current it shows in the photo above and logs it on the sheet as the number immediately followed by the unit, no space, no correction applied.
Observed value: 1.6kA
